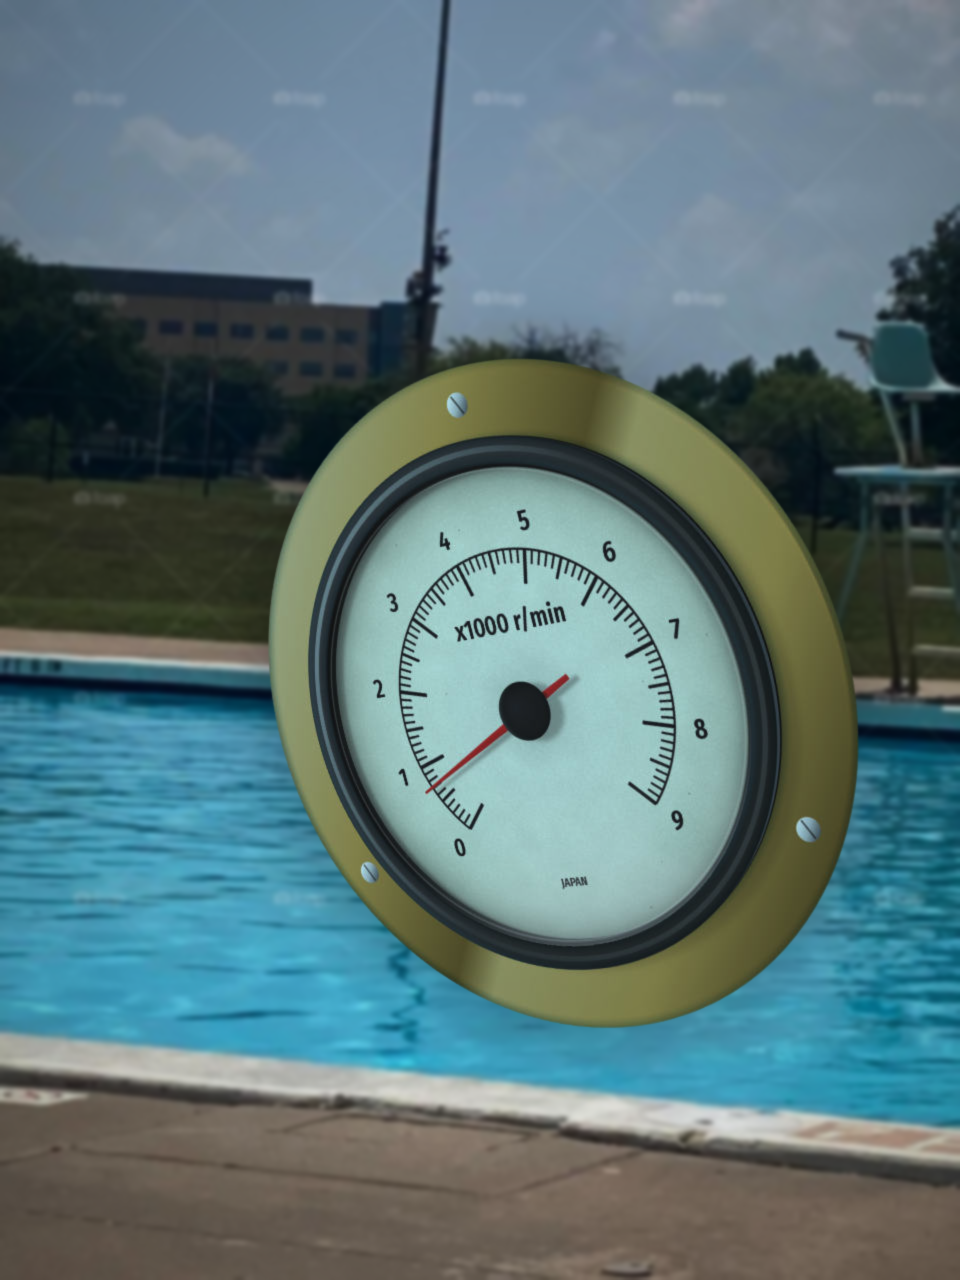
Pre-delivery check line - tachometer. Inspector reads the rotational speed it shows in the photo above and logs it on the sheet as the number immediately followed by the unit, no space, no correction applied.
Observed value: 700rpm
